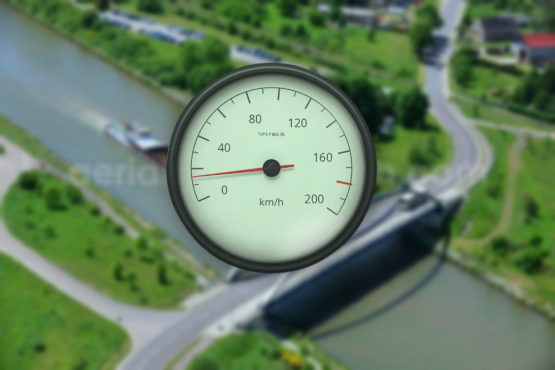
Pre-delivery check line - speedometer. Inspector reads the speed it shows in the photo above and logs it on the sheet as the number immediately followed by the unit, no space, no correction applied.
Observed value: 15km/h
